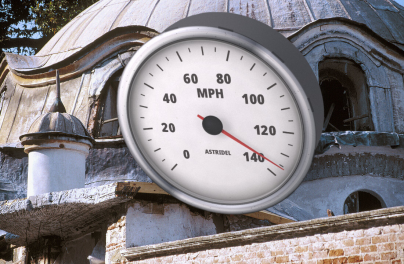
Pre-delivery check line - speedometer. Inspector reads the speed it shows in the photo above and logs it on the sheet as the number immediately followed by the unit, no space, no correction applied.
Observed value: 135mph
